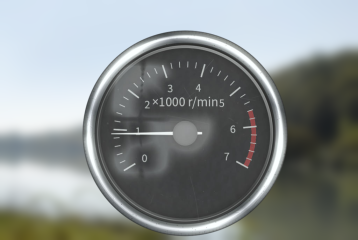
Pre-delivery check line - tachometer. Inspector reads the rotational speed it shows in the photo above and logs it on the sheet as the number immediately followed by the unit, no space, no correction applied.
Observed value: 900rpm
